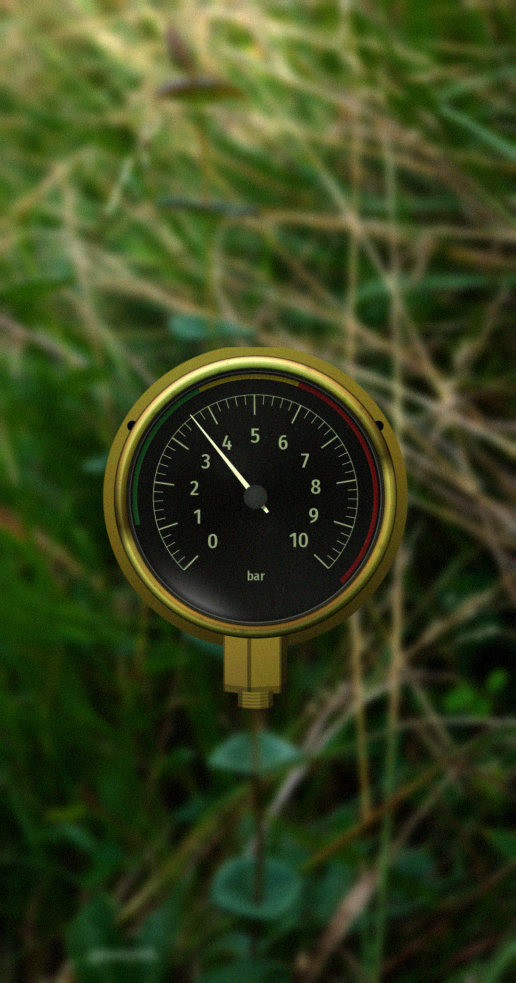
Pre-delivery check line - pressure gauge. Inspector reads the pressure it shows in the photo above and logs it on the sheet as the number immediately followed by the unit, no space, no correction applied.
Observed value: 3.6bar
